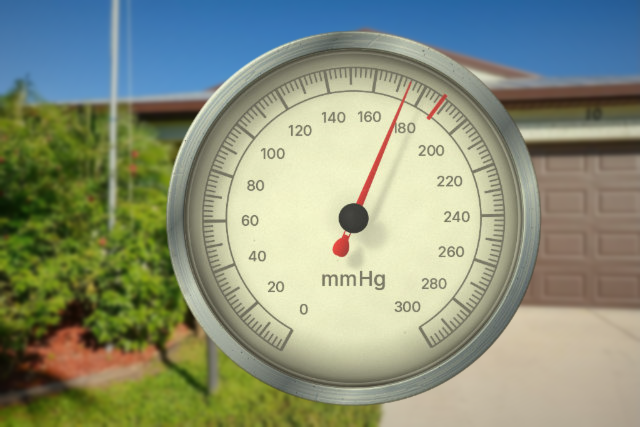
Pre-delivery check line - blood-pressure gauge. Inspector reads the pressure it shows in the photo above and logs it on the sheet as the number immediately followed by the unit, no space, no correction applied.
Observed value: 174mmHg
